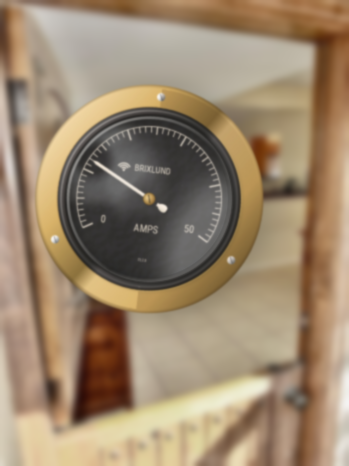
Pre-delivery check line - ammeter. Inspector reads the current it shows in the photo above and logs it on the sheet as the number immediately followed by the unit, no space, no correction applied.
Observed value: 12A
